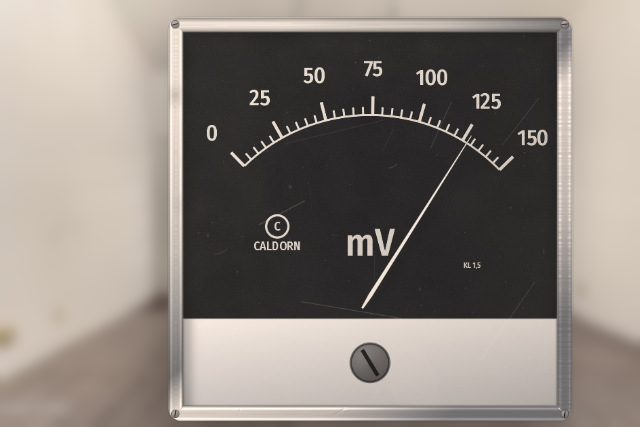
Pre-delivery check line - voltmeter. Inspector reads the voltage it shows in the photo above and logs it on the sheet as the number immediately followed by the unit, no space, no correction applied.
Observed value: 127.5mV
